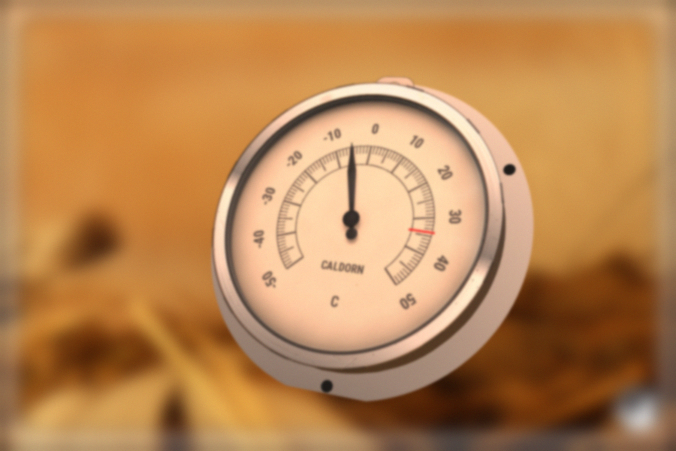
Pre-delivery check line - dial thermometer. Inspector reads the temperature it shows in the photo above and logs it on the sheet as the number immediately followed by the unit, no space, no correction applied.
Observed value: -5°C
